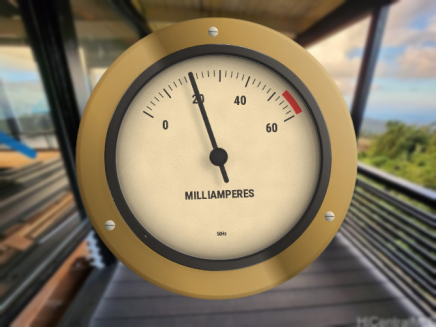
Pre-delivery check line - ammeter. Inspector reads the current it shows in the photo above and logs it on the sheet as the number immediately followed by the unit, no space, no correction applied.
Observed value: 20mA
